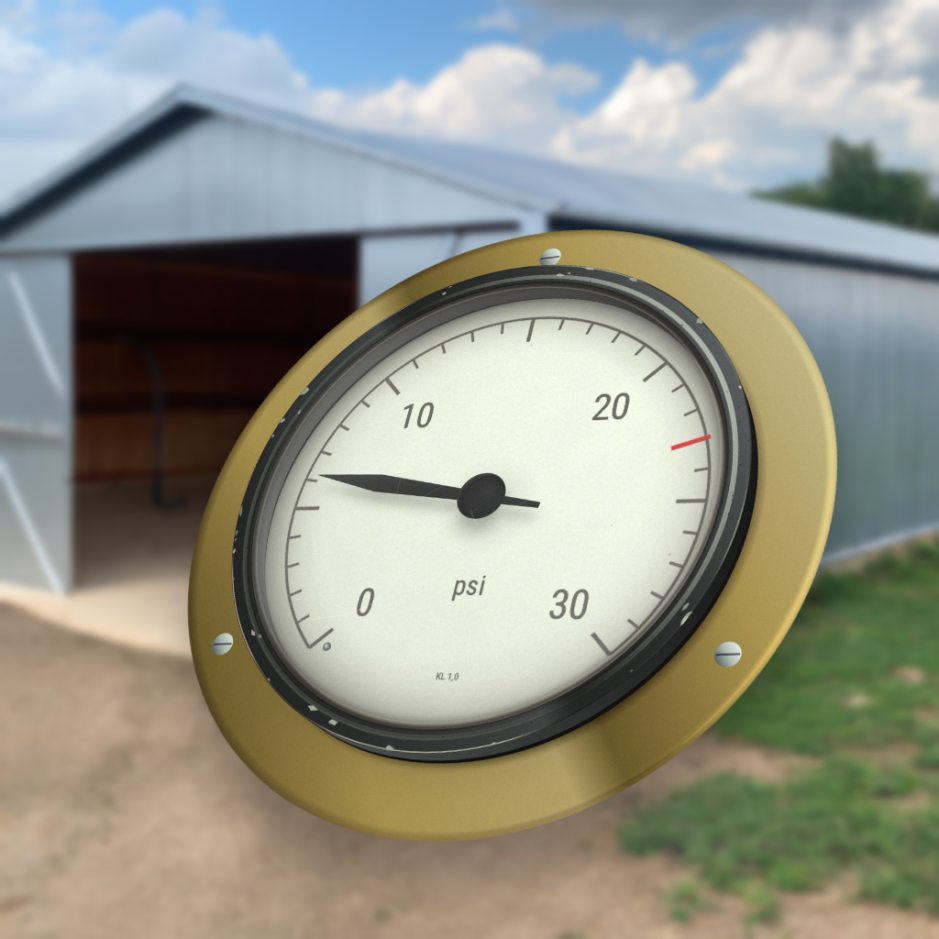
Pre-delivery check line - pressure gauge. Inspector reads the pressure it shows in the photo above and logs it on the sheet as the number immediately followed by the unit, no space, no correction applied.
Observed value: 6psi
